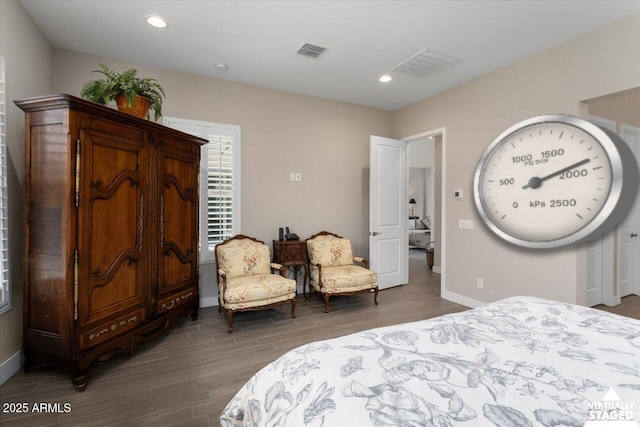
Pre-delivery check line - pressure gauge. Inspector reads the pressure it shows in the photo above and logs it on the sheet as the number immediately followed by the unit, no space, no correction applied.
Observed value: 1900kPa
